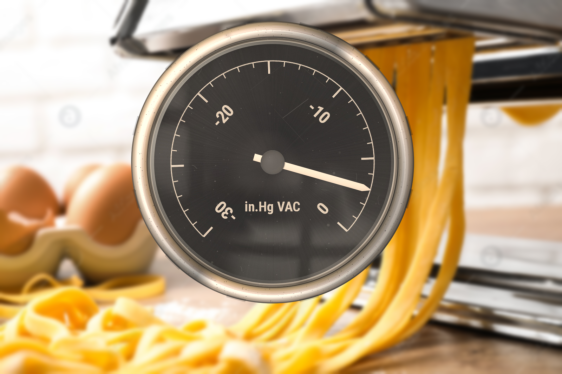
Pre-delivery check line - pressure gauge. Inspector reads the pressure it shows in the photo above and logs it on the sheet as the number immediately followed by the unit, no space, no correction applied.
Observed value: -3inHg
